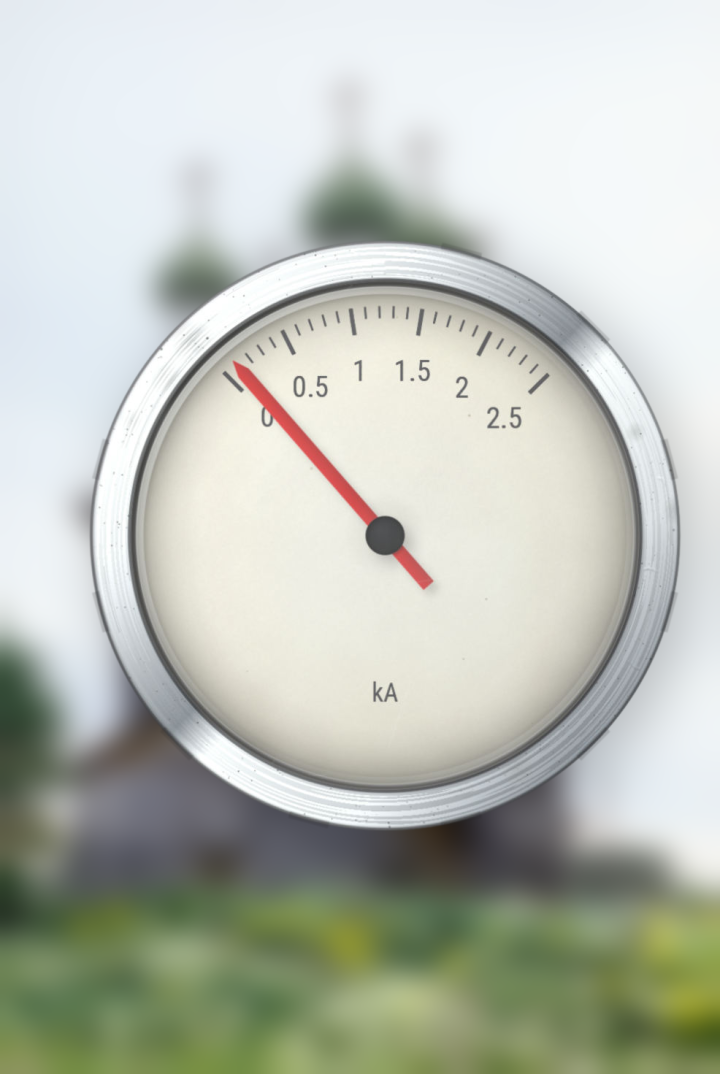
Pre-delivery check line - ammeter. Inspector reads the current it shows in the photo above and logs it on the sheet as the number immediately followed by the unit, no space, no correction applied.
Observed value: 0.1kA
